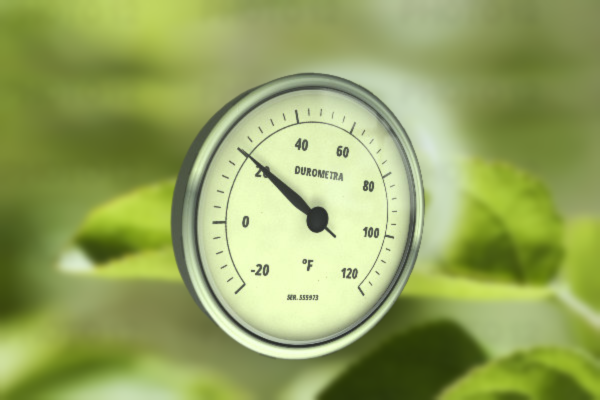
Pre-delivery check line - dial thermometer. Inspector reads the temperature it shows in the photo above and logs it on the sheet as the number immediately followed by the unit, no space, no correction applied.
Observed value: 20°F
